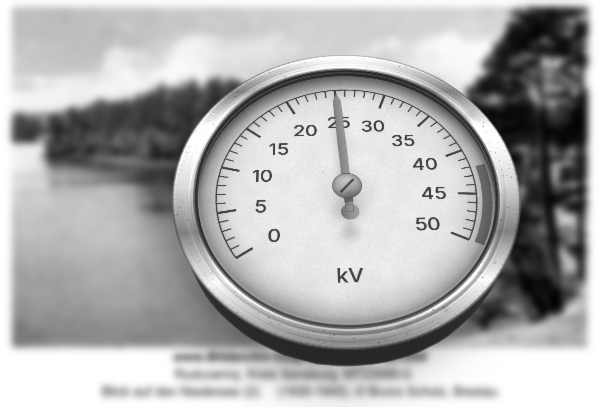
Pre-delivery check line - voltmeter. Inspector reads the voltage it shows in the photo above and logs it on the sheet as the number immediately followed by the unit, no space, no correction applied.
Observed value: 25kV
